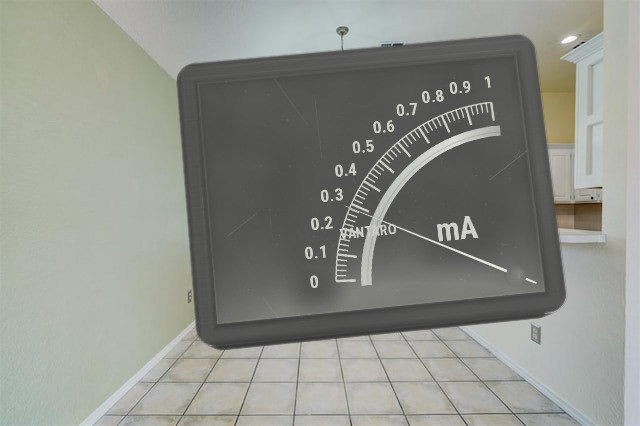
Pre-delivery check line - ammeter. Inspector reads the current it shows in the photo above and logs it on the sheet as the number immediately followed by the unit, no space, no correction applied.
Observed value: 0.28mA
